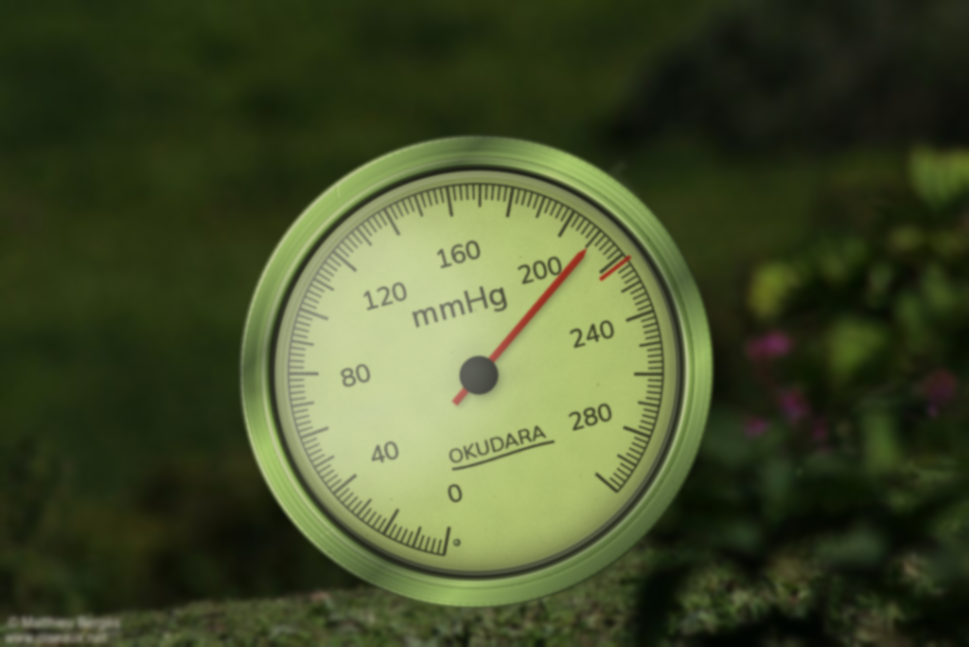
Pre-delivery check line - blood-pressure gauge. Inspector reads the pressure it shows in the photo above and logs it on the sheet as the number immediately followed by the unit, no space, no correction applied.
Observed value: 210mmHg
